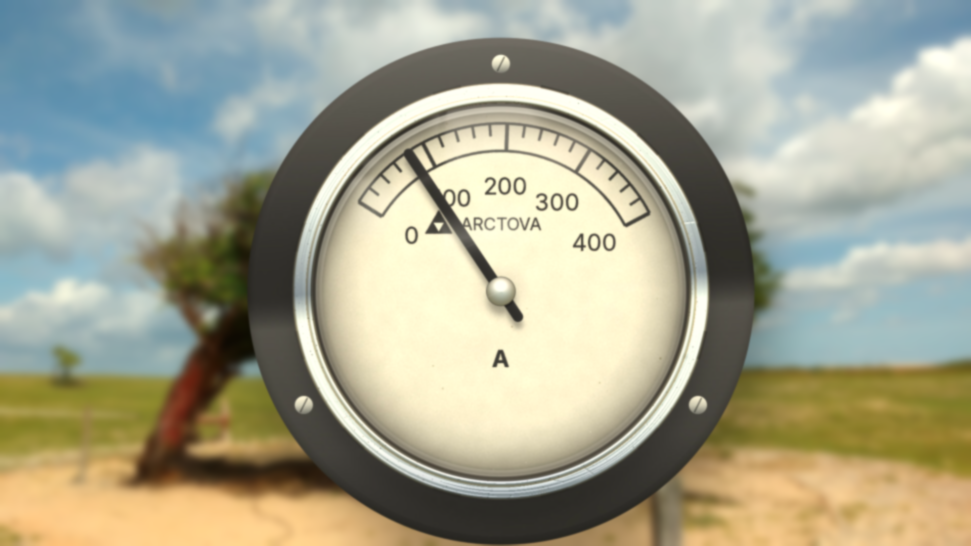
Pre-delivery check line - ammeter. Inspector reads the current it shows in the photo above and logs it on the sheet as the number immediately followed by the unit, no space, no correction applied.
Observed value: 80A
